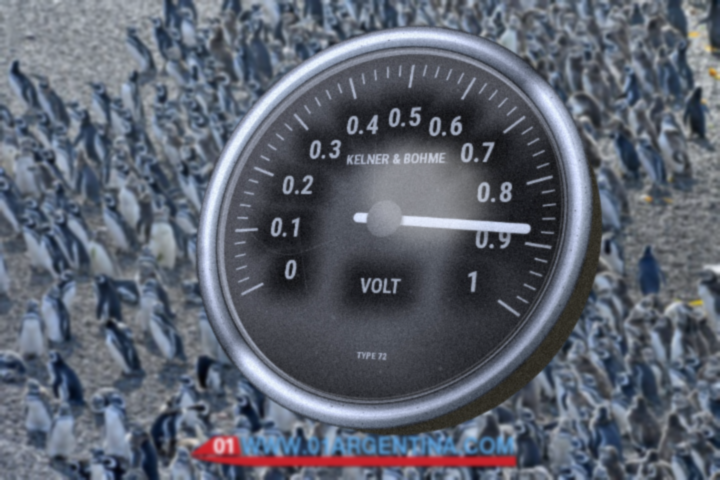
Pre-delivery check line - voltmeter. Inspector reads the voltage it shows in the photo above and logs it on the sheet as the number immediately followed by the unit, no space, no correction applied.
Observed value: 0.88V
